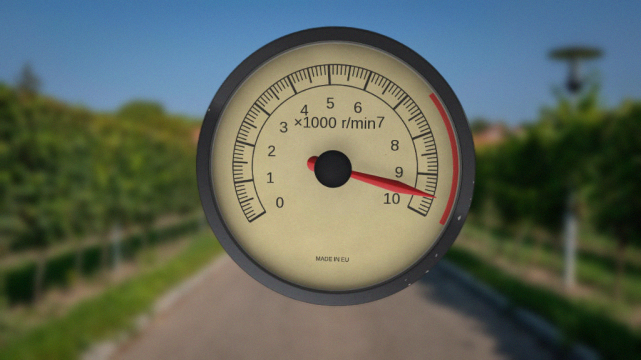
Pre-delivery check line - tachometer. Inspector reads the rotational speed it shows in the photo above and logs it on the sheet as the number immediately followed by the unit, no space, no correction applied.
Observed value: 9500rpm
